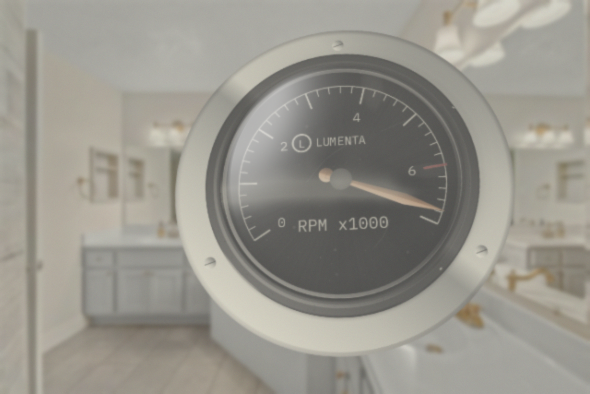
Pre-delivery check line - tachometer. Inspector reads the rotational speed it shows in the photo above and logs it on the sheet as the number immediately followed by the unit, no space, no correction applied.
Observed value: 6800rpm
